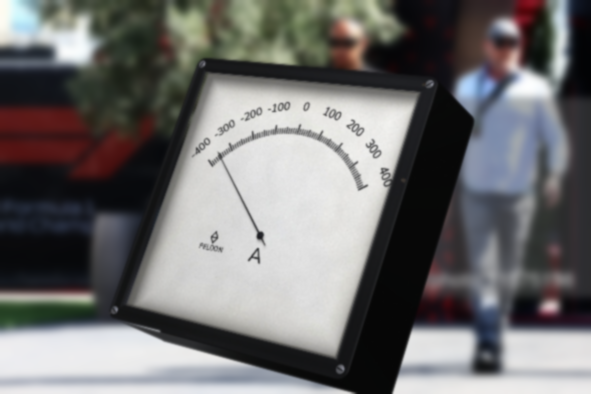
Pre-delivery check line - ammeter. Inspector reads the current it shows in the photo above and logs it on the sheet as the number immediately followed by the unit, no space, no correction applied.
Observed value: -350A
